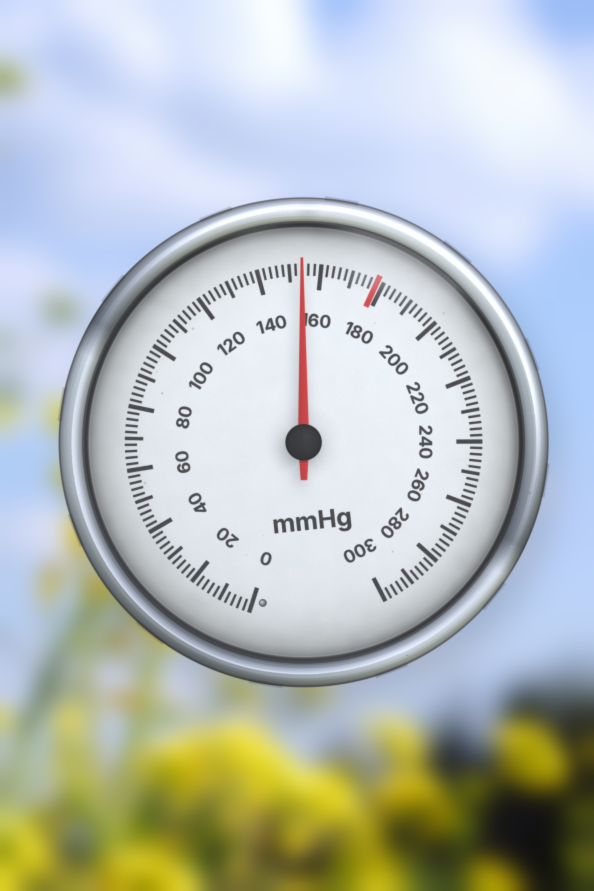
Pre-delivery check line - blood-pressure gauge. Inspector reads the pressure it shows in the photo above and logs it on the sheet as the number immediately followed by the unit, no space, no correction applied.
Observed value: 154mmHg
